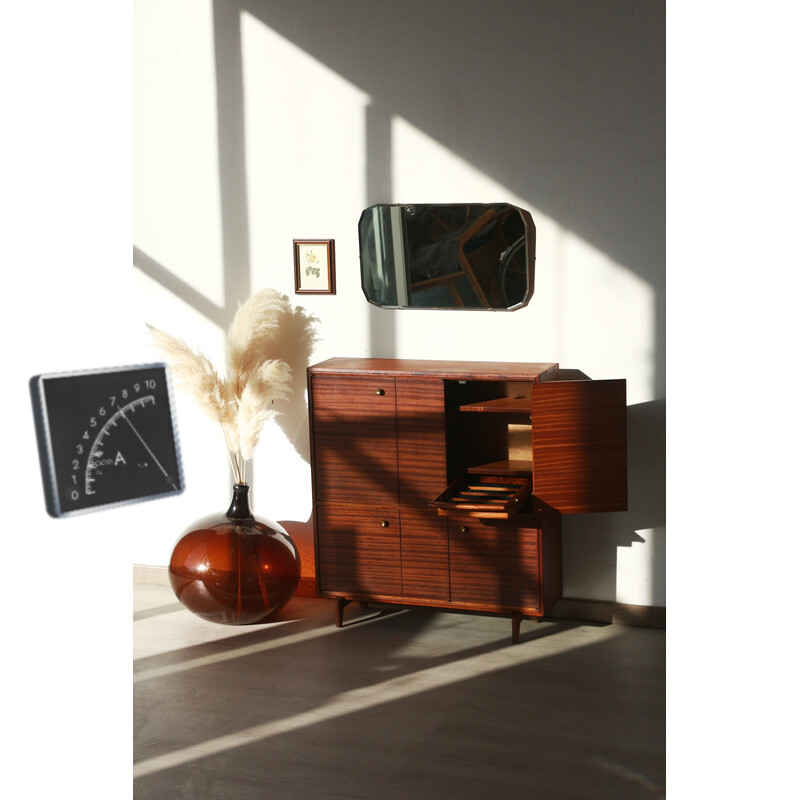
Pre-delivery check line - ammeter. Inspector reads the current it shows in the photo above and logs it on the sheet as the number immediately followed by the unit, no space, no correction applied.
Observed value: 7A
